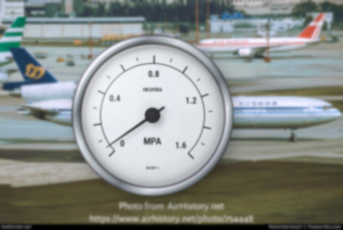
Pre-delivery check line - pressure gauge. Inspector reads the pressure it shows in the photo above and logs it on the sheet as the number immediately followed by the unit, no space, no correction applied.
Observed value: 0.05MPa
